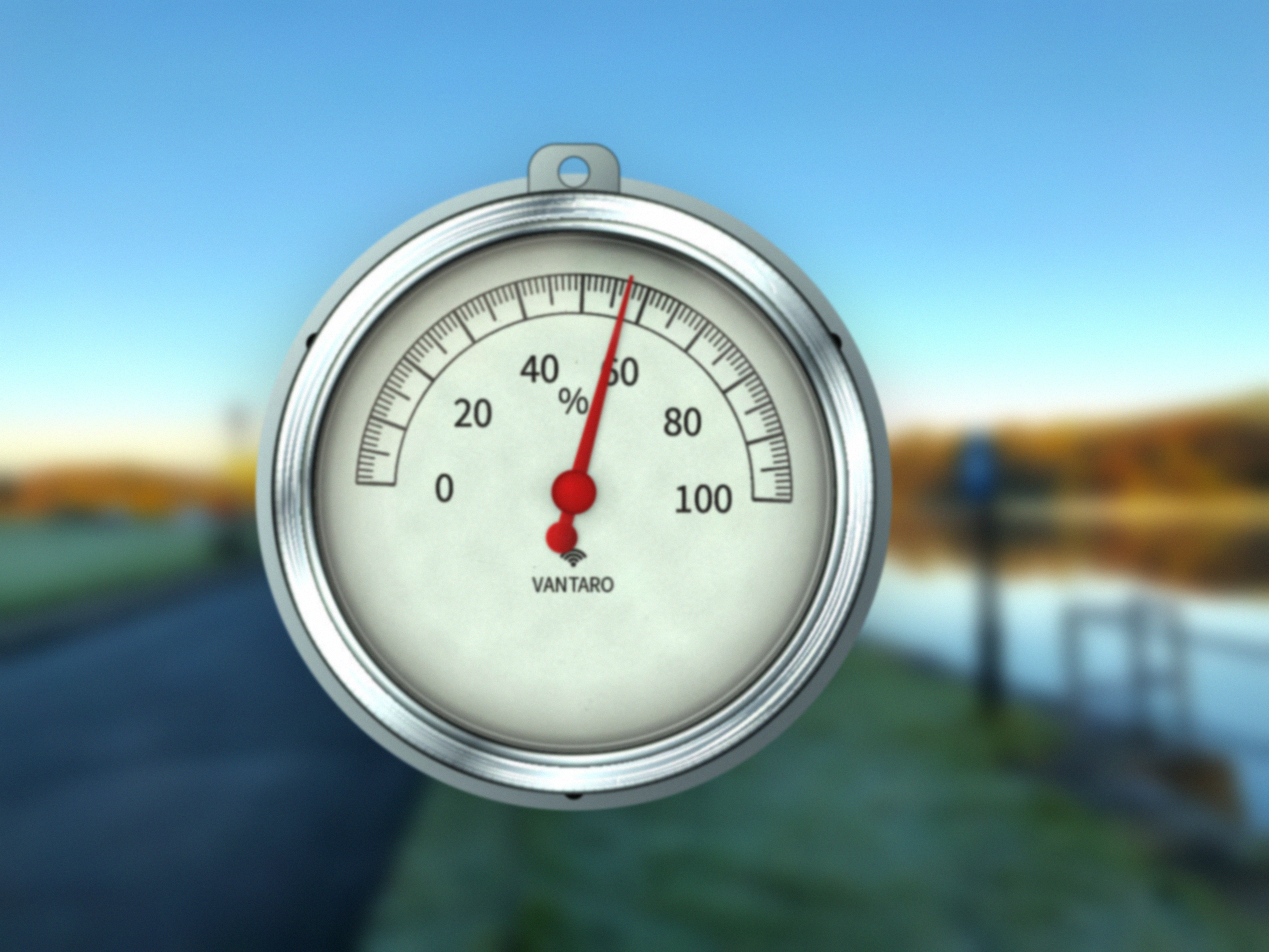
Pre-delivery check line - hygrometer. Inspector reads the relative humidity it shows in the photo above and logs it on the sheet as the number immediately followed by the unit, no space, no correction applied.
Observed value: 57%
